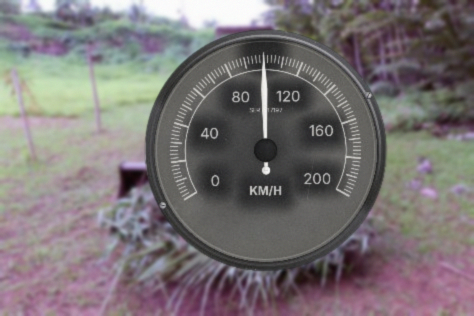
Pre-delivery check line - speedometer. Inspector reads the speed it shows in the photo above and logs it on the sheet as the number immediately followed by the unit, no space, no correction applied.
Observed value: 100km/h
